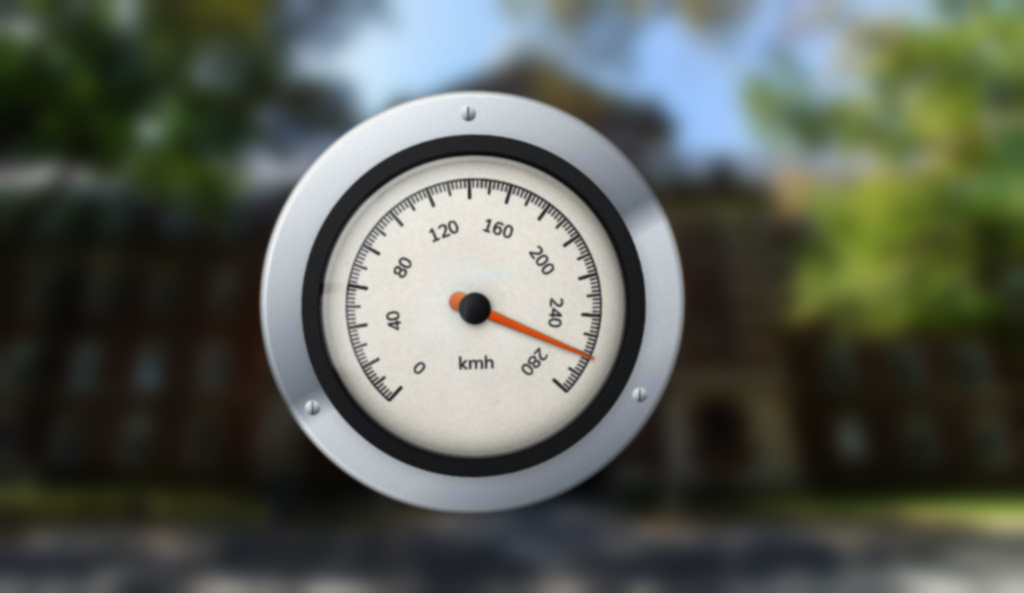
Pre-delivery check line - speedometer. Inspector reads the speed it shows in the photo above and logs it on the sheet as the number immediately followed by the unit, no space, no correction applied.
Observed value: 260km/h
